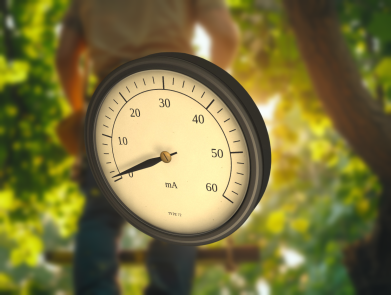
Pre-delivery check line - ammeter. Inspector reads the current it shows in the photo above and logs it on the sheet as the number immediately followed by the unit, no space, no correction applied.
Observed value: 1mA
